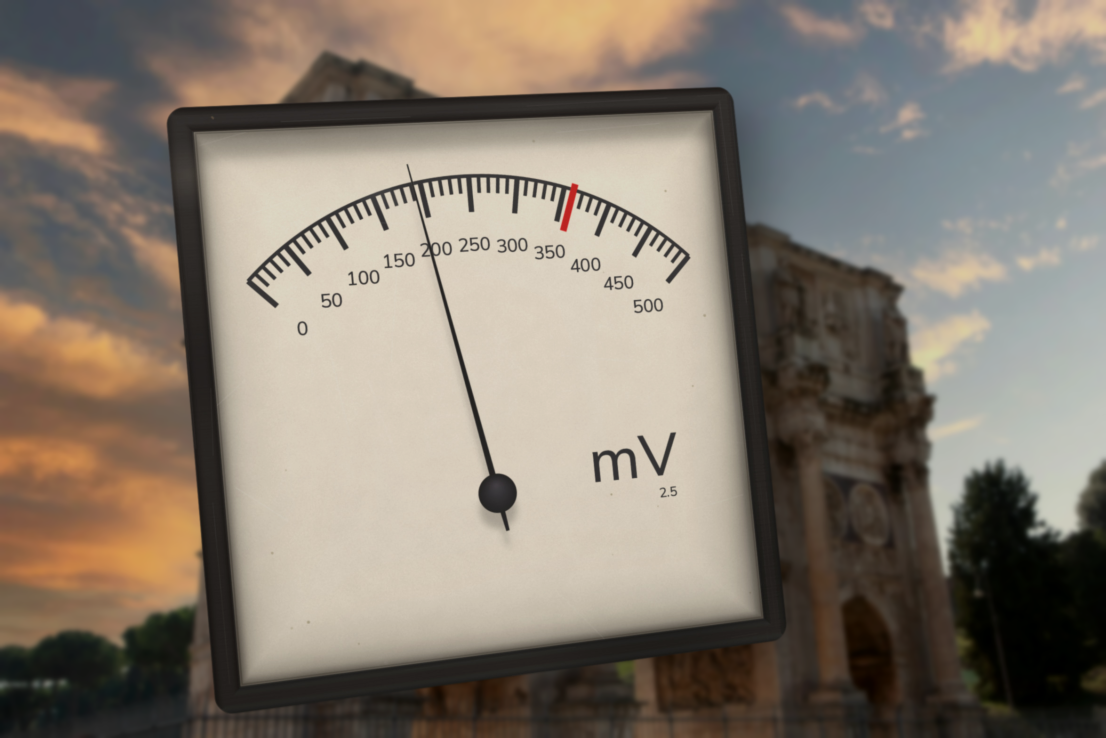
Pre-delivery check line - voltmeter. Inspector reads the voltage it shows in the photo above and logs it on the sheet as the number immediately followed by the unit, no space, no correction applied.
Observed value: 190mV
